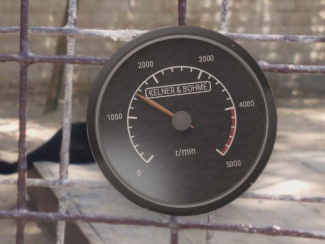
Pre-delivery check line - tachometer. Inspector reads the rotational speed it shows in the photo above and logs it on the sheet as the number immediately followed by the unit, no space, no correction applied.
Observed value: 1500rpm
